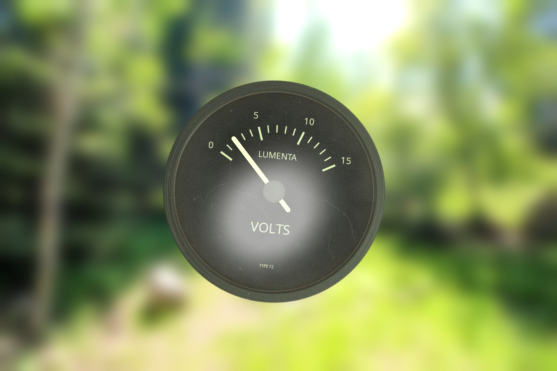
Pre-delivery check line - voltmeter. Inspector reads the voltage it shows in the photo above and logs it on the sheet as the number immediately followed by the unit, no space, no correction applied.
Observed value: 2V
